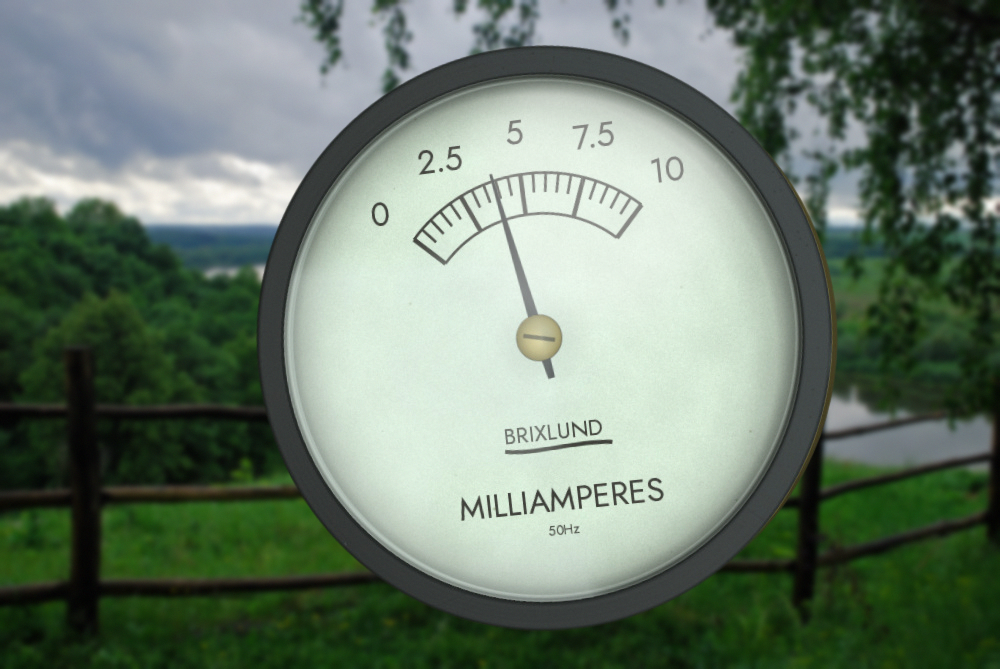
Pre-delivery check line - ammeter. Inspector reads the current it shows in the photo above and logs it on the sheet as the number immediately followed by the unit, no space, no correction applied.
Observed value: 4mA
